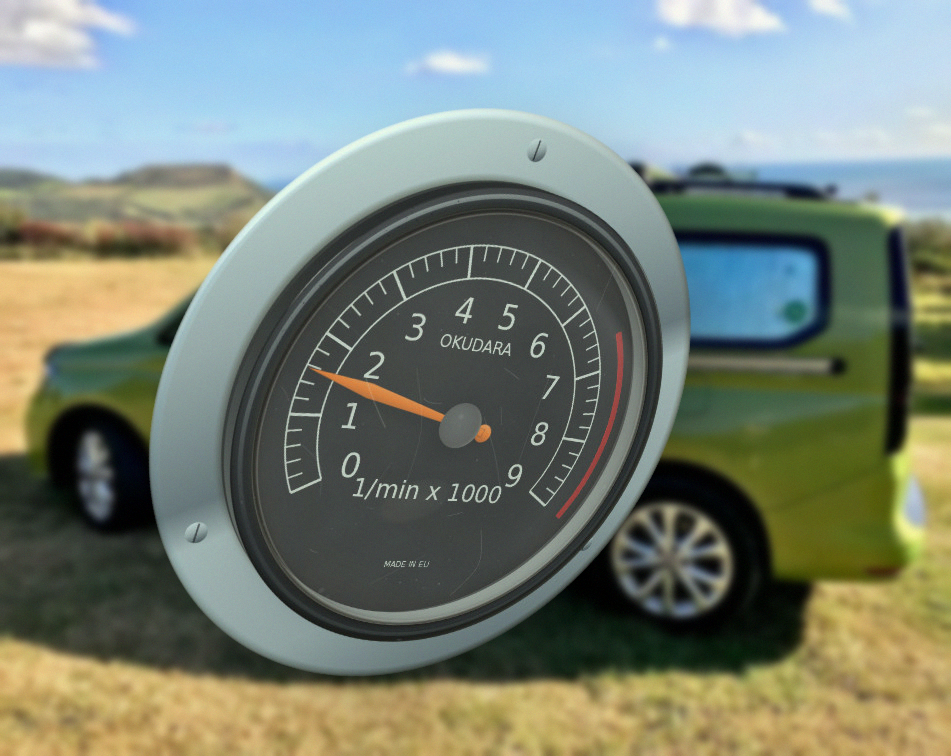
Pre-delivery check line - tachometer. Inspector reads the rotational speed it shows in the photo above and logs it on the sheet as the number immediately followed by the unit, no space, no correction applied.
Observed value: 1600rpm
